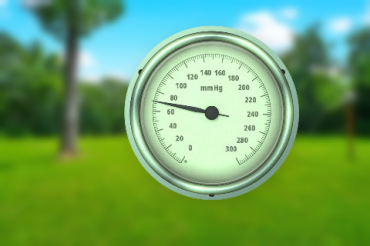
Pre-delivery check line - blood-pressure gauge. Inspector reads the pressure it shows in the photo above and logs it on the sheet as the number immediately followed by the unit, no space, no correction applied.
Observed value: 70mmHg
